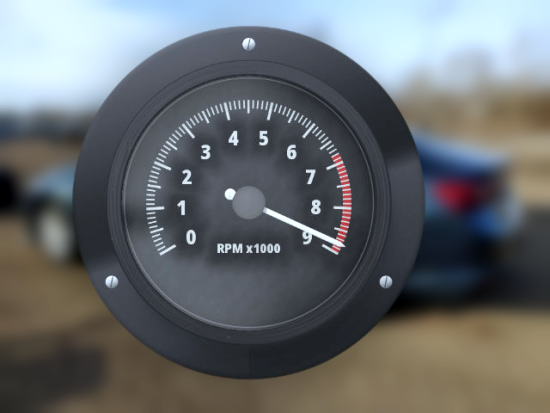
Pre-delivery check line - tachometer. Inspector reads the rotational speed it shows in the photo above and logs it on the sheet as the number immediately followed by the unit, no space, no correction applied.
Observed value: 8800rpm
